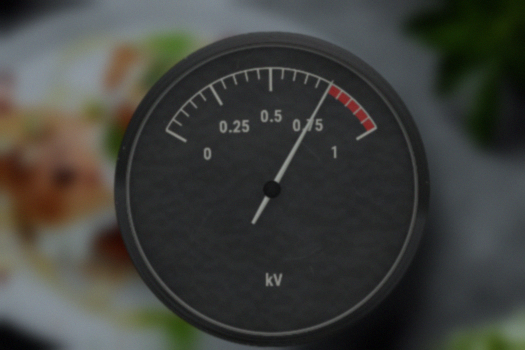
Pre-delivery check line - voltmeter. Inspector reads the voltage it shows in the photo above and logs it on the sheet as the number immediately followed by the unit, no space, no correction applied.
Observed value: 0.75kV
